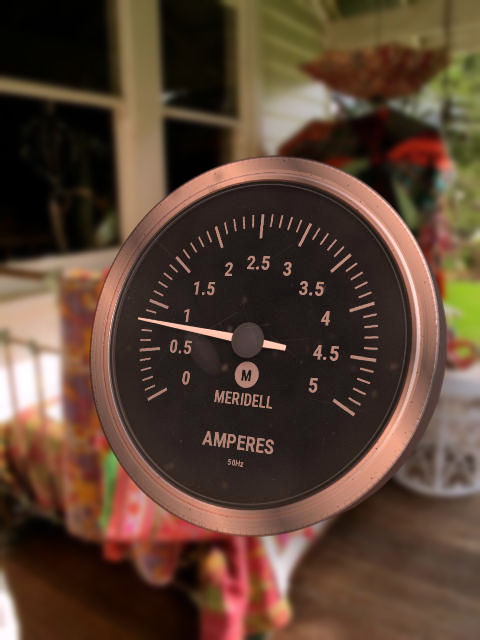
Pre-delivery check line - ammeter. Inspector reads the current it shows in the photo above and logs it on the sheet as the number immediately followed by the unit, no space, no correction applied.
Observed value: 0.8A
